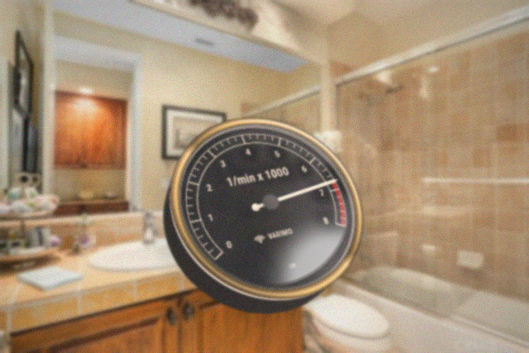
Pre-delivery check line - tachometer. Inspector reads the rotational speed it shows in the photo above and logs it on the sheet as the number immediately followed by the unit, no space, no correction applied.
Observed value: 6800rpm
